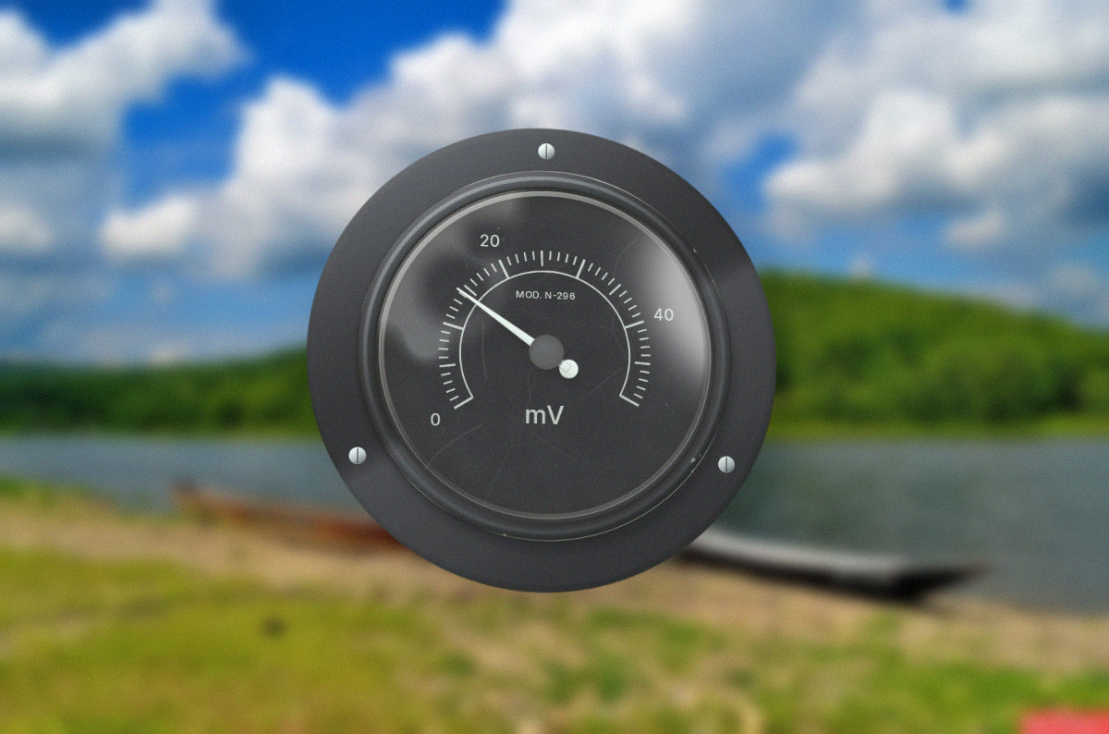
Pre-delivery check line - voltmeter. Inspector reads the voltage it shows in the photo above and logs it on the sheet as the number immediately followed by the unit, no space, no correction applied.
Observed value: 14mV
